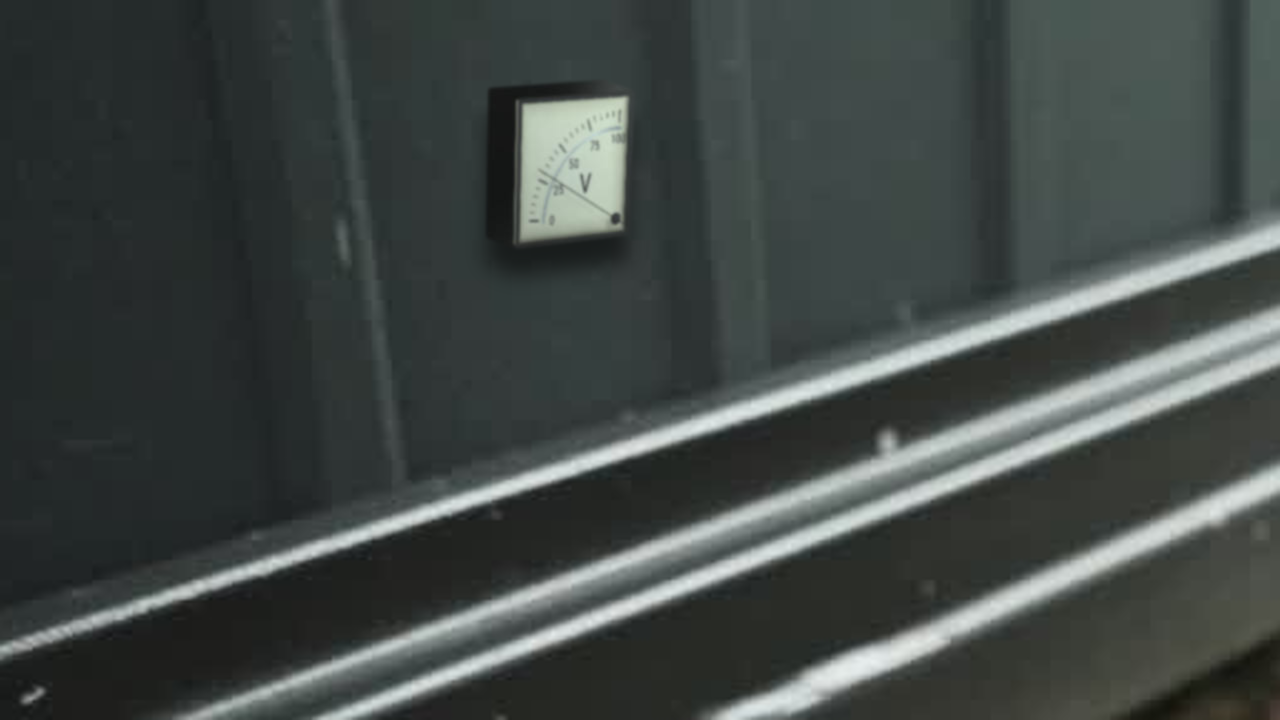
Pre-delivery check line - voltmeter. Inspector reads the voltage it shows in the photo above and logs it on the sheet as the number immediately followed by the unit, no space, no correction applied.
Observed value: 30V
